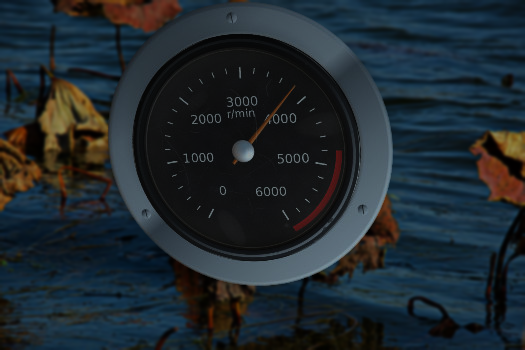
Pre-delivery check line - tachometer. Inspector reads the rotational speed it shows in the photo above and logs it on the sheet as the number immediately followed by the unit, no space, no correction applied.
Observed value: 3800rpm
